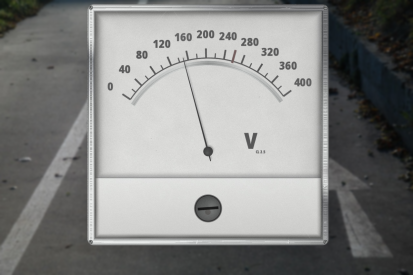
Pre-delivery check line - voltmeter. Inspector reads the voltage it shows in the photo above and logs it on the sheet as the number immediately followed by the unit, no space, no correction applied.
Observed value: 150V
